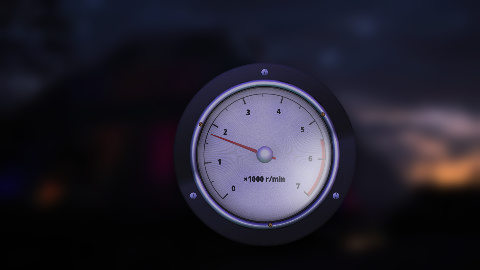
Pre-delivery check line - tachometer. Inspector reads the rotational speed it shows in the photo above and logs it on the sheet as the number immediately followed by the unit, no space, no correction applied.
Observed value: 1750rpm
